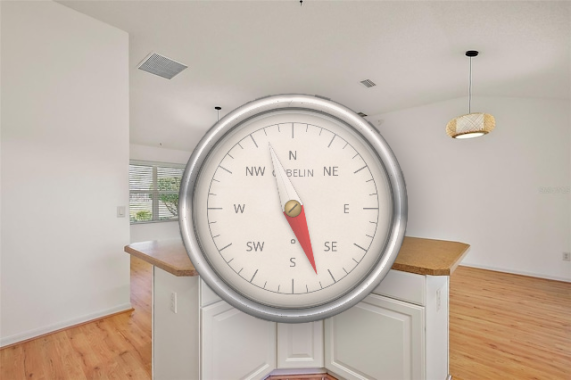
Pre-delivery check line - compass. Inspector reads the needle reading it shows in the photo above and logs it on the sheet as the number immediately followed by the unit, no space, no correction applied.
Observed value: 160°
